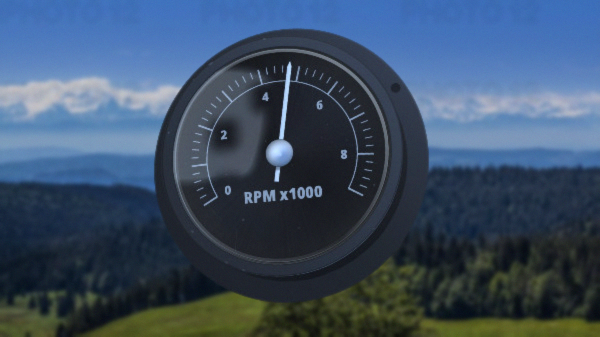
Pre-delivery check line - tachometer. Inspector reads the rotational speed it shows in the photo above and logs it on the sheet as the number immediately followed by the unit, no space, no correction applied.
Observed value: 4800rpm
